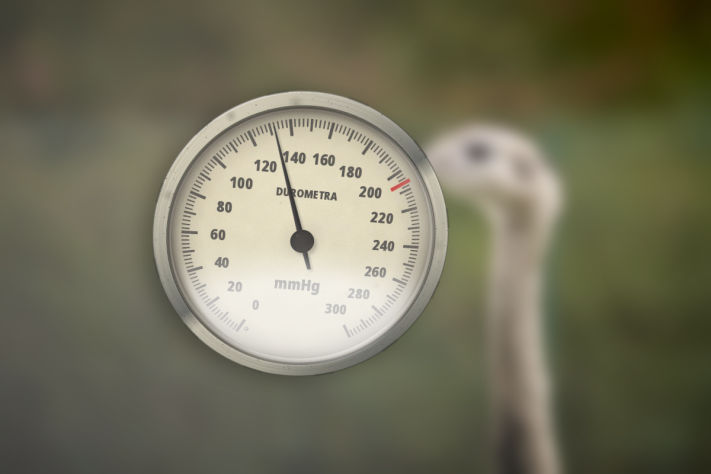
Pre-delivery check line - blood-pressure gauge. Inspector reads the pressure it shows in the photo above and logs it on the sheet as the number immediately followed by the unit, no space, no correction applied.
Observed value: 132mmHg
